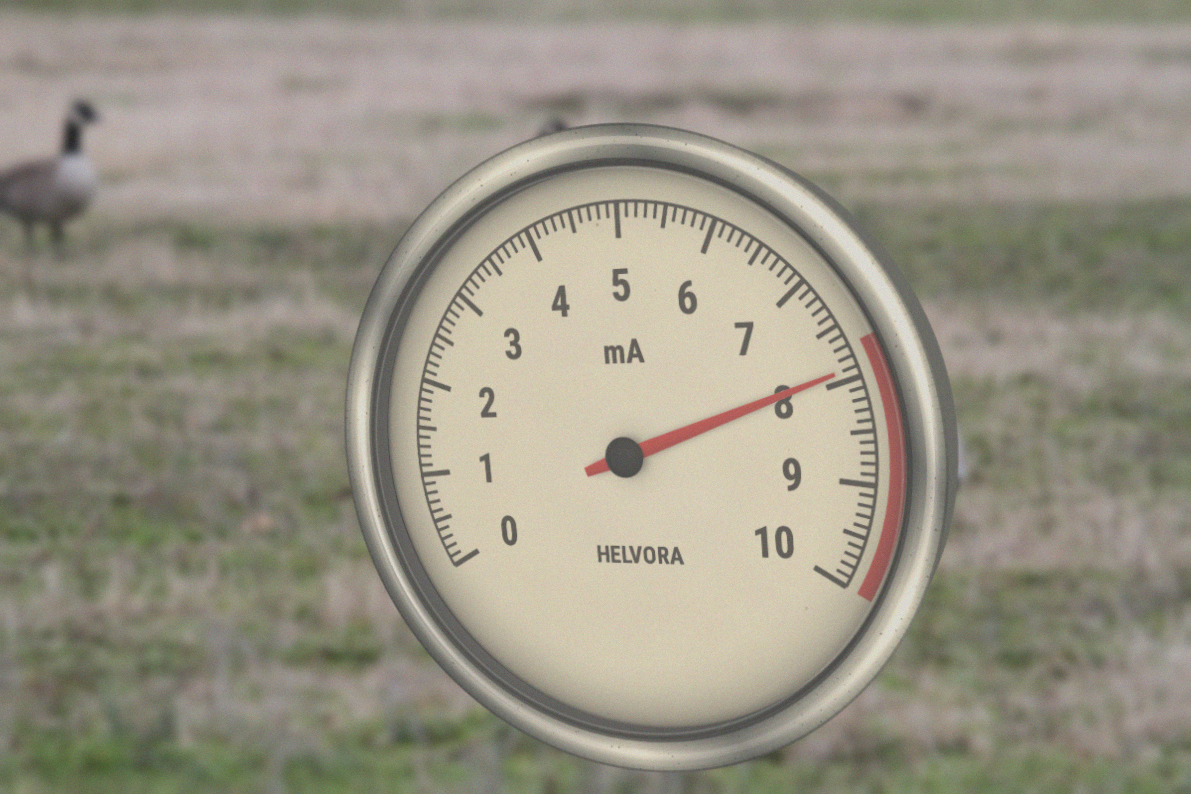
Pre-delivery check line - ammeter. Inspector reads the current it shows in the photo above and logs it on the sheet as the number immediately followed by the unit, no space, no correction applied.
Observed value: 7.9mA
